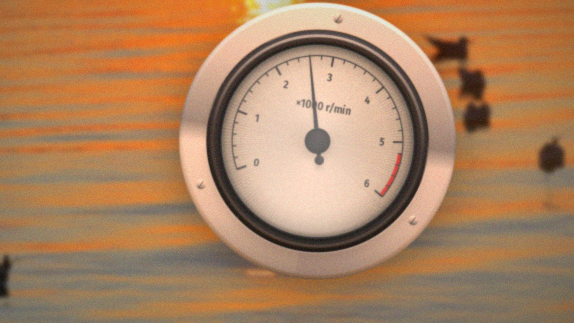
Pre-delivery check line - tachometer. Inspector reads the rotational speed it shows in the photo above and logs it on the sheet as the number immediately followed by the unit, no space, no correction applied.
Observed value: 2600rpm
